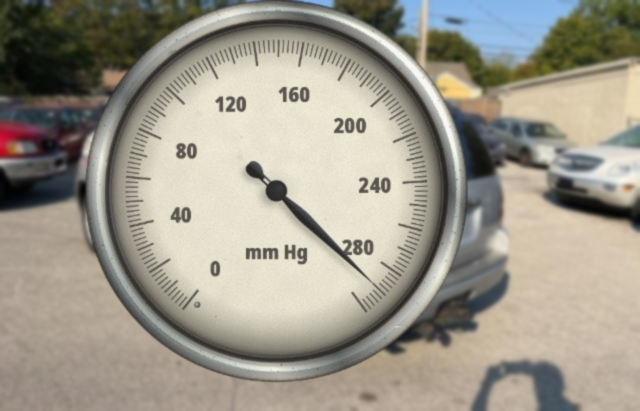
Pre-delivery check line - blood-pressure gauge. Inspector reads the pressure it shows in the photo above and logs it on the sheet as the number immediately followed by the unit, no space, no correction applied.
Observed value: 290mmHg
